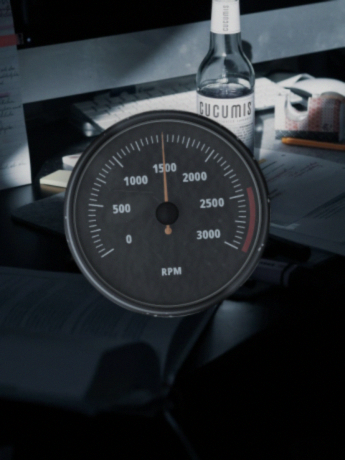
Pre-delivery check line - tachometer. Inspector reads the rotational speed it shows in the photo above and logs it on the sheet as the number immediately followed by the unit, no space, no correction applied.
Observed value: 1500rpm
